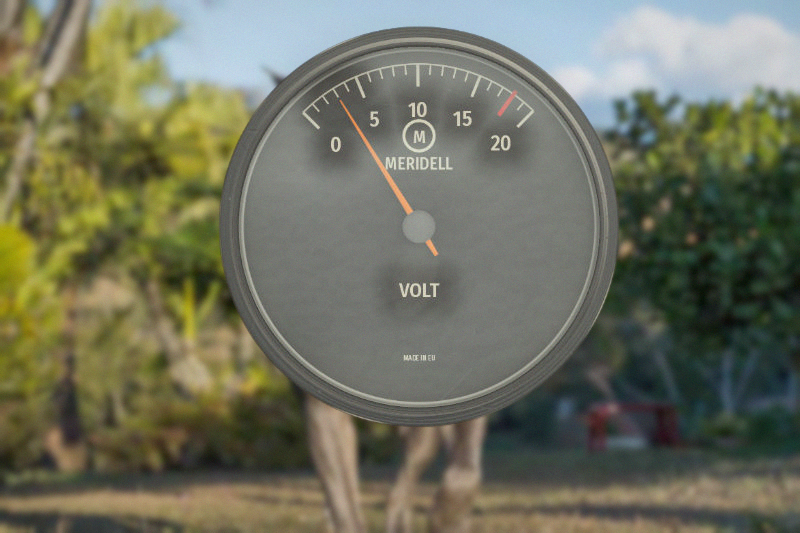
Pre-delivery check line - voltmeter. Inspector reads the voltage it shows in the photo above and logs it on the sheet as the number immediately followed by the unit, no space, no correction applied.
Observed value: 3V
